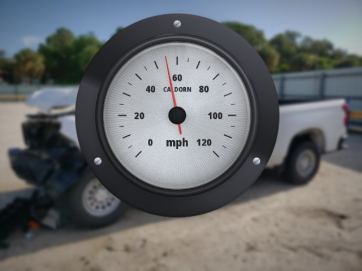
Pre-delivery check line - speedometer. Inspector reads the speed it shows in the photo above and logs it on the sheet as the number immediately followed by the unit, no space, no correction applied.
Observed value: 55mph
